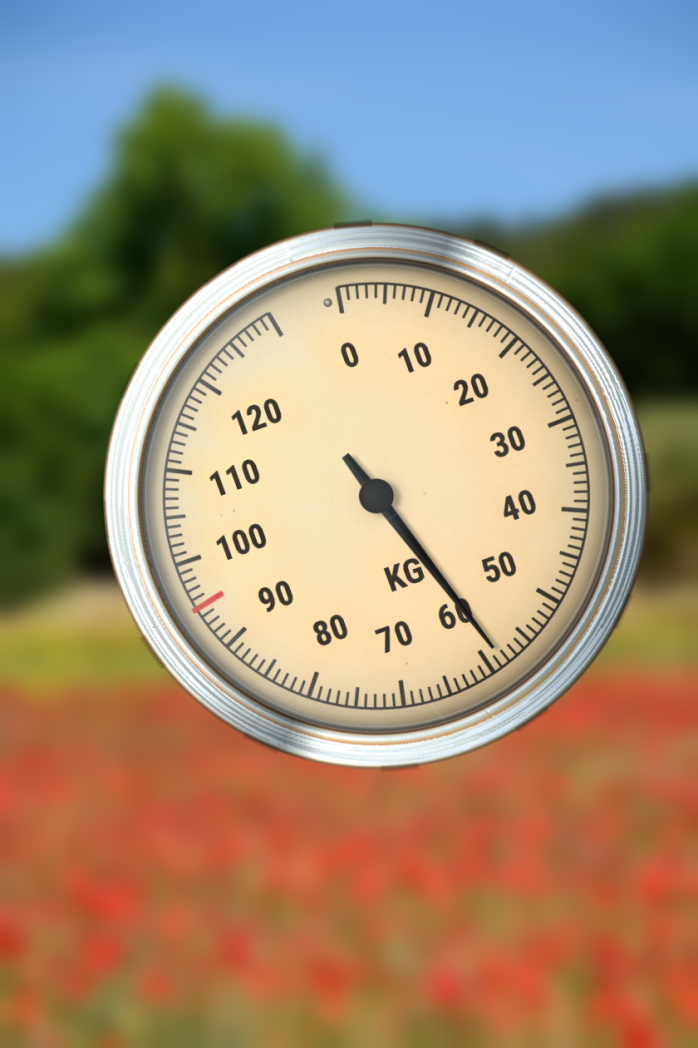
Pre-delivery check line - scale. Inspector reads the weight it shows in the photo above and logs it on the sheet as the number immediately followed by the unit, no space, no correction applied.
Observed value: 58.5kg
